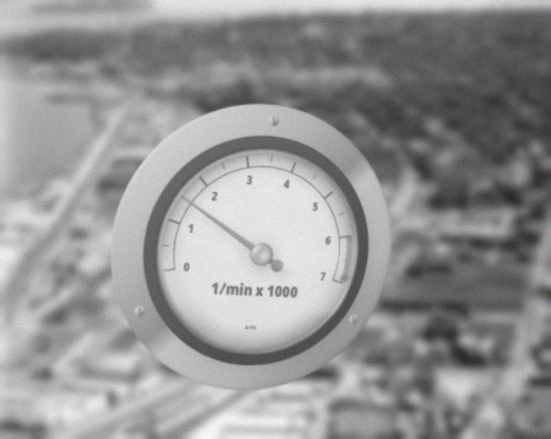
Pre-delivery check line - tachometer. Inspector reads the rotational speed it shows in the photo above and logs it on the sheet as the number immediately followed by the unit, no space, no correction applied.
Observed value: 1500rpm
